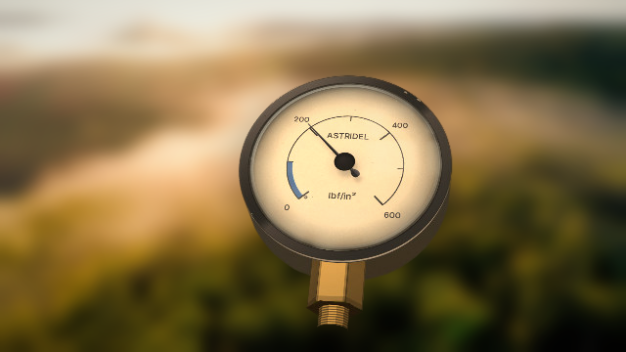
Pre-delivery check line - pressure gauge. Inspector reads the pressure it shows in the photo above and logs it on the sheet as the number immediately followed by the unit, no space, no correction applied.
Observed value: 200psi
